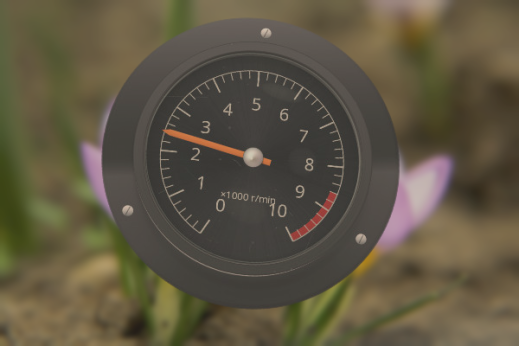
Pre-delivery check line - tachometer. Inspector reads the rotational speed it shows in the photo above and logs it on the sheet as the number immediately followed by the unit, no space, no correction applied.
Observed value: 2400rpm
